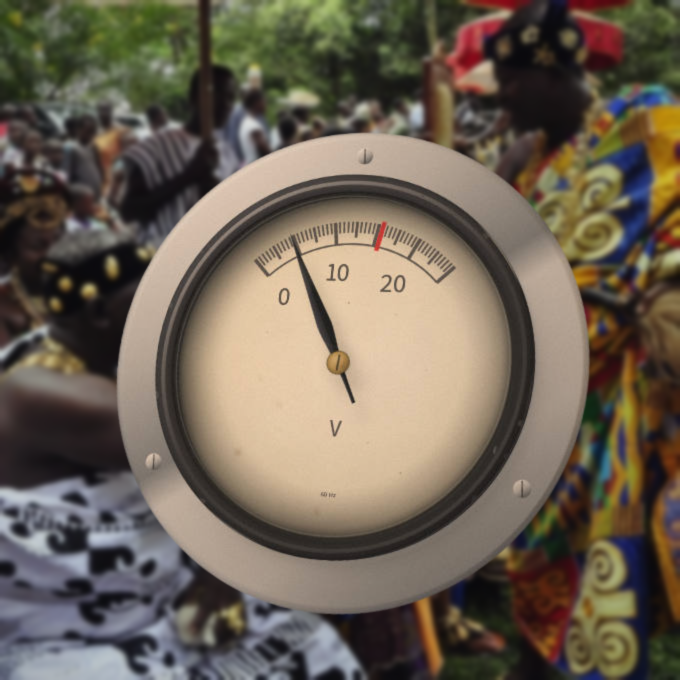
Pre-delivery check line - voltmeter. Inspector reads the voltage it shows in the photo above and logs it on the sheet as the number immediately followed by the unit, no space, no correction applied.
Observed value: 5V
